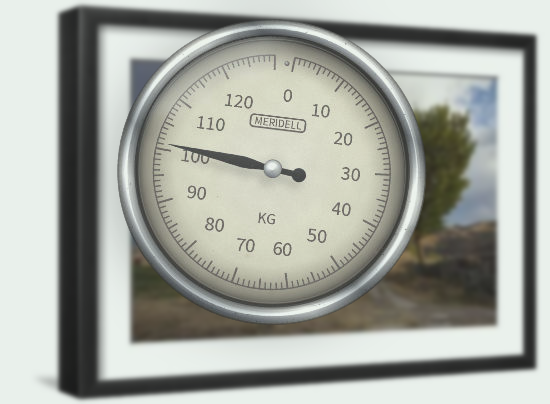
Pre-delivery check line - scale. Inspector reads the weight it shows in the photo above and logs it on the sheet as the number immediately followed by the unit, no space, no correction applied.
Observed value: 101kg
